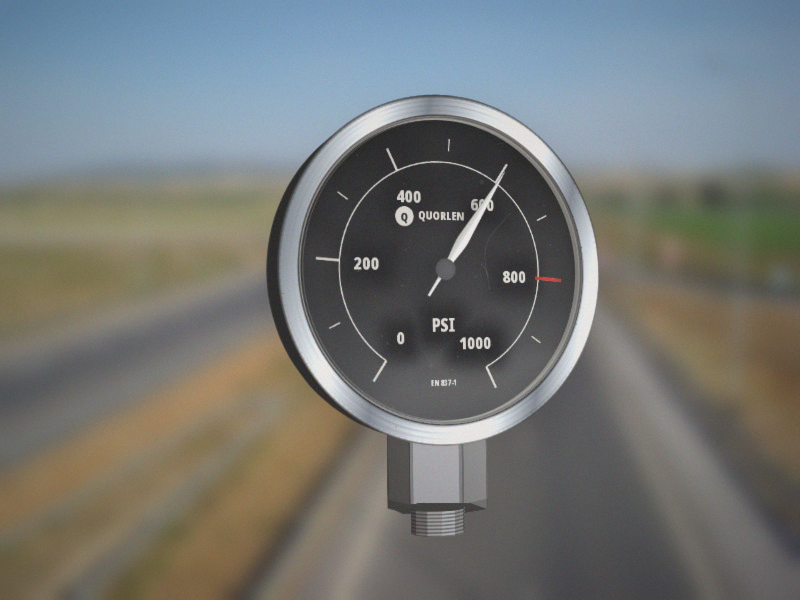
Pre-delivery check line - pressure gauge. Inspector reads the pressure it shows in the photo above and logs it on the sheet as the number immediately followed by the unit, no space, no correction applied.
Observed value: 600psi
